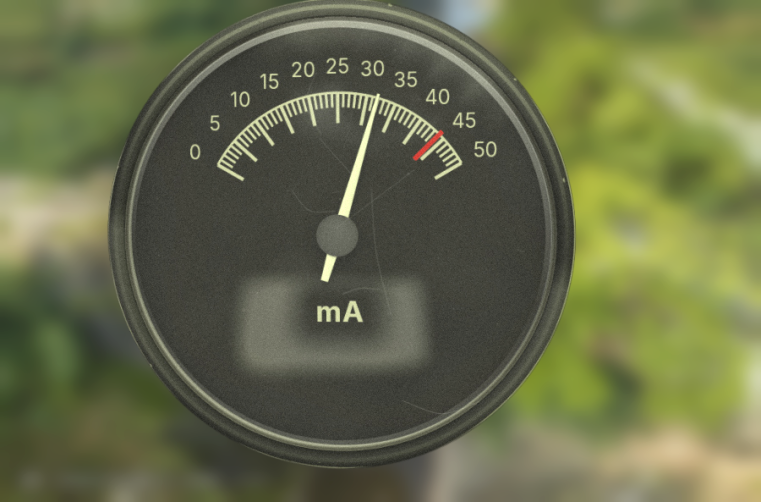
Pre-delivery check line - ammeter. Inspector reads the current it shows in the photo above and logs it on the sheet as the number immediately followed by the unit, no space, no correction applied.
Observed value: 32mA
